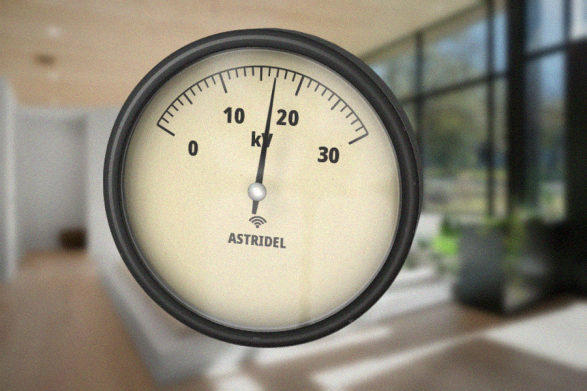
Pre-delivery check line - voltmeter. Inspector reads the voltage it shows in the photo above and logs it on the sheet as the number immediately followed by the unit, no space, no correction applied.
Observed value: 17kV
